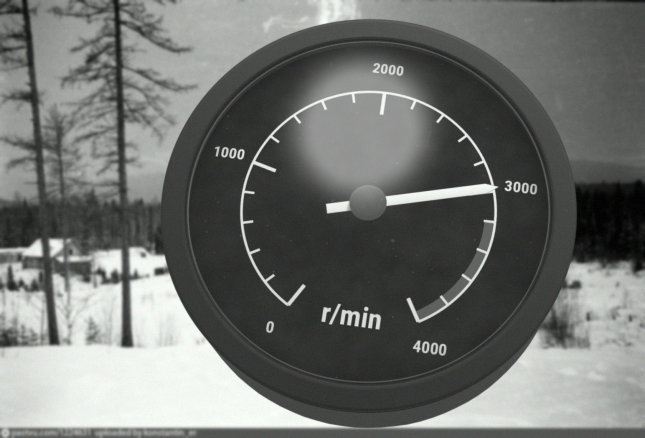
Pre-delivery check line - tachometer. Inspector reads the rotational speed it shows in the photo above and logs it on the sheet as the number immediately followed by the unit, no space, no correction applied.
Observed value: 3000rpm
